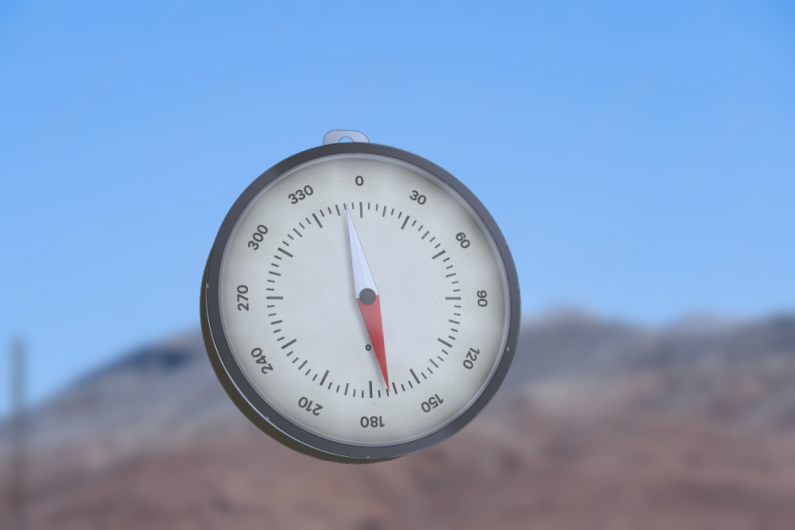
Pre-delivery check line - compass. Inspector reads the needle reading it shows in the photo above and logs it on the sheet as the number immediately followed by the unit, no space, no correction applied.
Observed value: 170°
